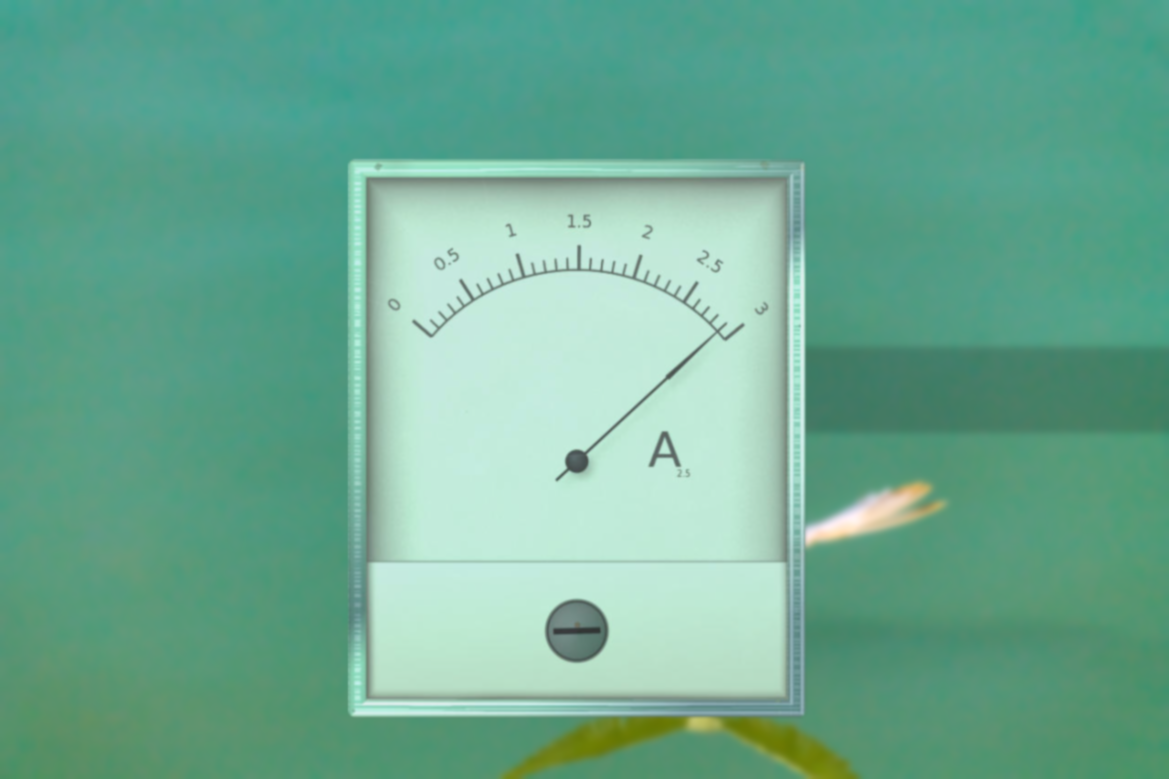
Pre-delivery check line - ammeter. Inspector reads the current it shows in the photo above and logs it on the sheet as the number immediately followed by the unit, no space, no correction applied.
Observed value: 2.9A
